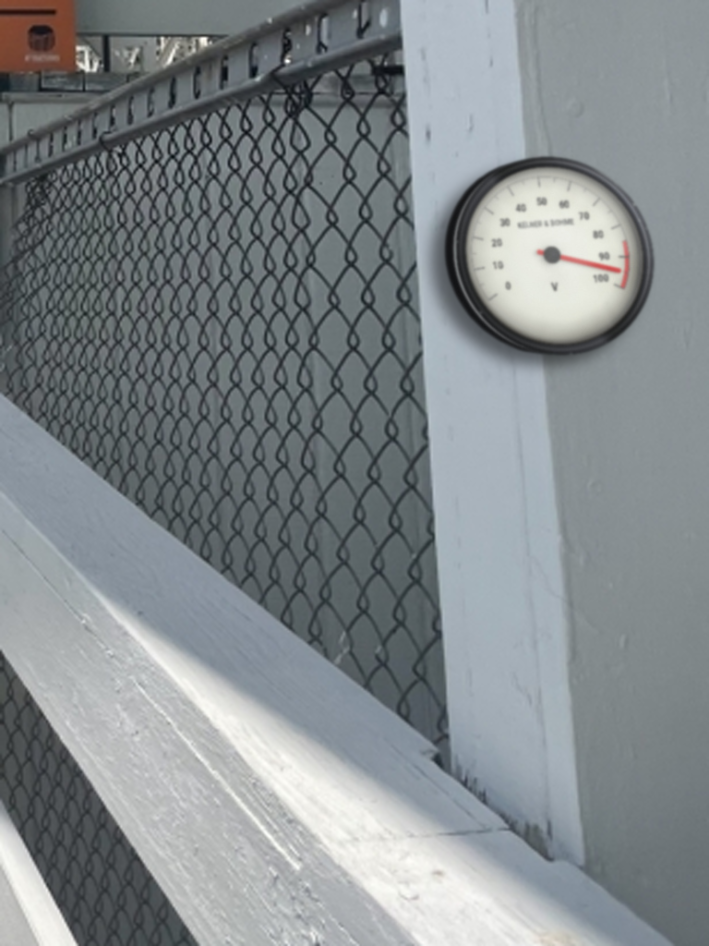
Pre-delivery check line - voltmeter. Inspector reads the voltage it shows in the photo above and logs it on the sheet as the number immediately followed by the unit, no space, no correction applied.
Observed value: 95V
